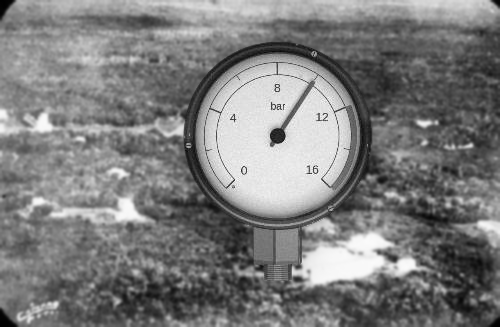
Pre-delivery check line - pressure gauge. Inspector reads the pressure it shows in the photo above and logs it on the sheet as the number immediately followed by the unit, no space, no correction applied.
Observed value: 10bar
